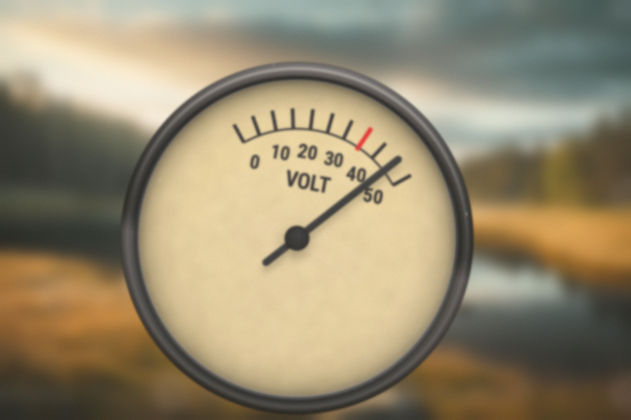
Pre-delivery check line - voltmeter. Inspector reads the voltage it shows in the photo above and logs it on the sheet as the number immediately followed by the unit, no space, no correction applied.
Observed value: 45V
